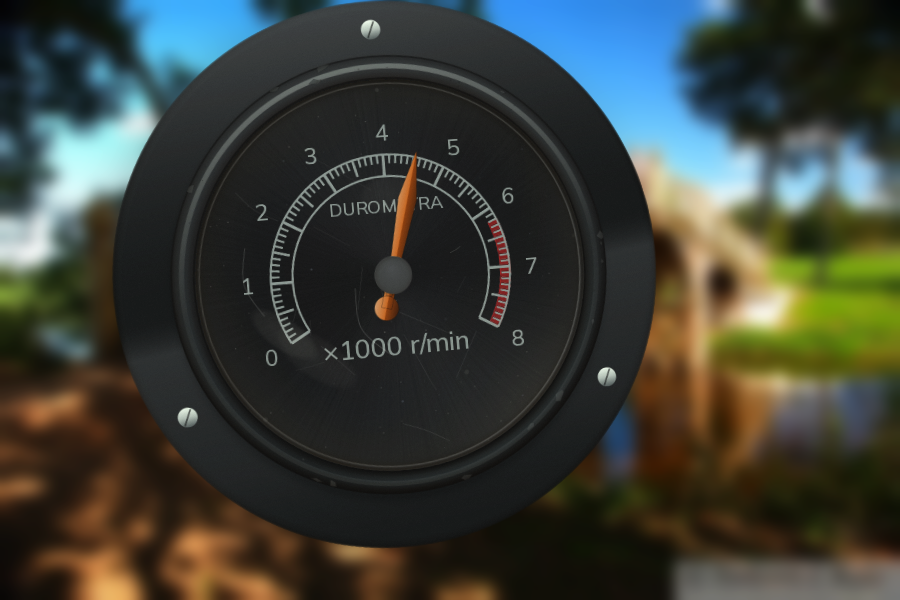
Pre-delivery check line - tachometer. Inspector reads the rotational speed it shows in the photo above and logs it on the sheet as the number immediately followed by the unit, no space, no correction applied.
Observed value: 4500rpm
